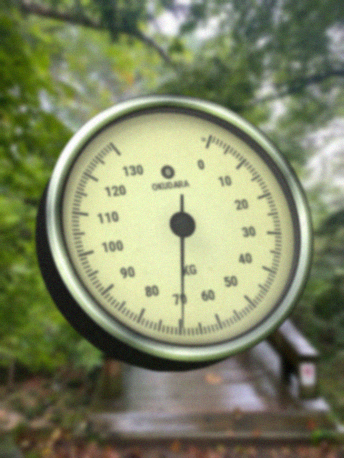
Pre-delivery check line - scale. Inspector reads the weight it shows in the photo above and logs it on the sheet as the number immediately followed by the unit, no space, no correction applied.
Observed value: 70kg
